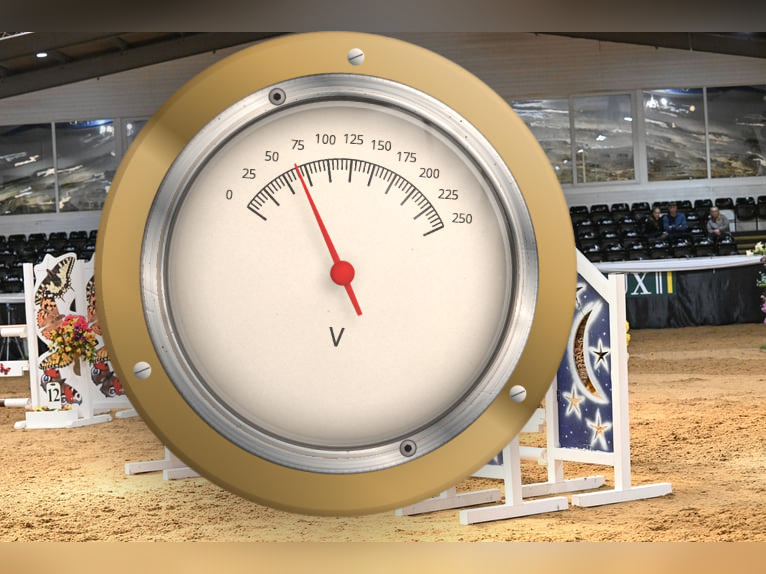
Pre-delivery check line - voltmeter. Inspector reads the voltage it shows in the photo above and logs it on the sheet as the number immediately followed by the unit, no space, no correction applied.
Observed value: 65V
